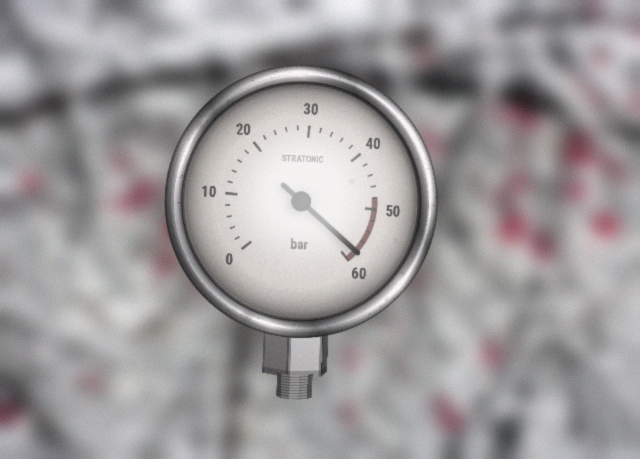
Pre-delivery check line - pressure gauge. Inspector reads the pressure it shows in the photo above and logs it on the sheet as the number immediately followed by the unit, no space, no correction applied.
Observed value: 58bar
